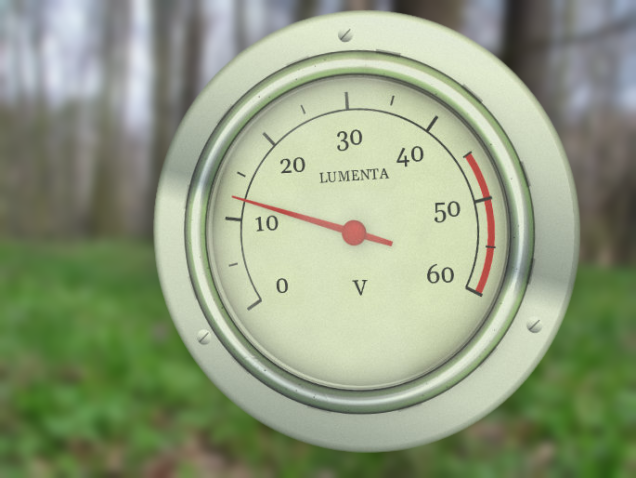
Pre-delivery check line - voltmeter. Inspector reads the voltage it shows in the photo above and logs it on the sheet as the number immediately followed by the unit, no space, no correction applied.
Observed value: 12.5V
